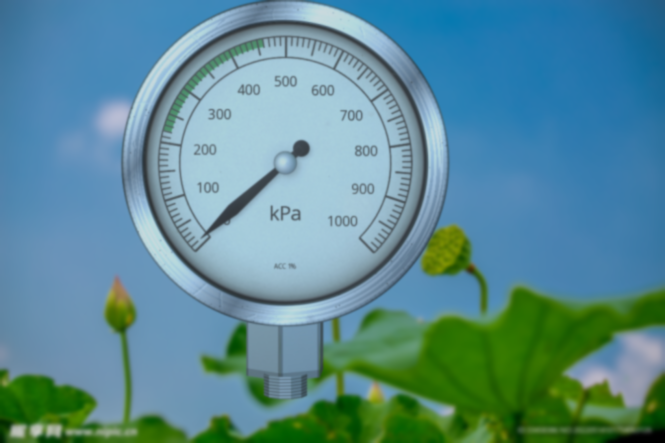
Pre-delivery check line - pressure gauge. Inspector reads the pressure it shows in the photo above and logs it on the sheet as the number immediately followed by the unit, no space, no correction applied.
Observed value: 10kPa
